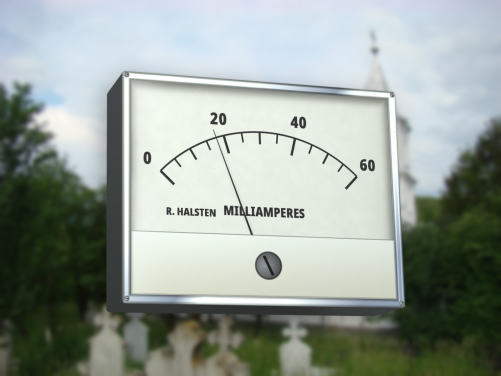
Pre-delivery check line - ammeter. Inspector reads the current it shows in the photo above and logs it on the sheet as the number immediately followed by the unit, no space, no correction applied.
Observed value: 17.5mA
